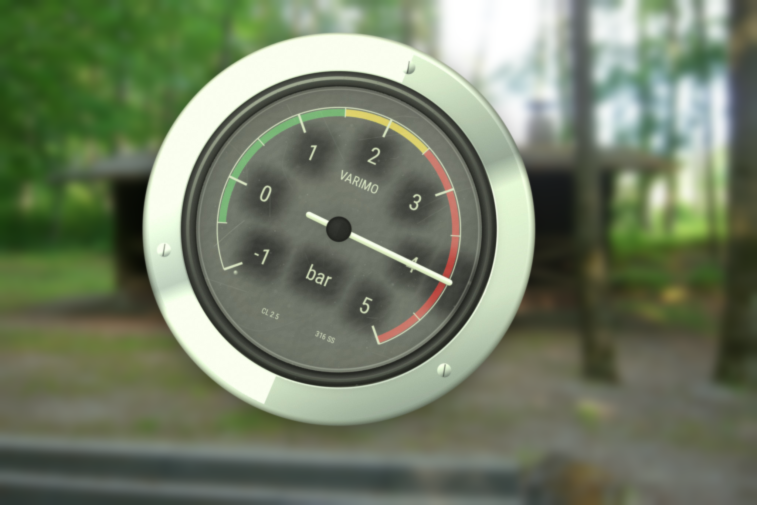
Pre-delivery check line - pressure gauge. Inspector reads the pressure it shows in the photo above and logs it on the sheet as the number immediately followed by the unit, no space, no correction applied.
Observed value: 4bar
